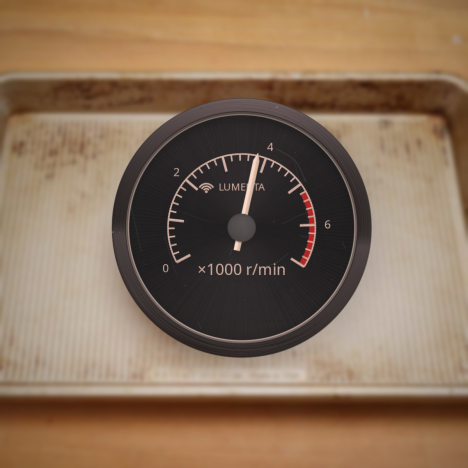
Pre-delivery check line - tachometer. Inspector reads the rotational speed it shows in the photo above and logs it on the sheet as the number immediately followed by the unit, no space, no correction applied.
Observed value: 3800rpm
